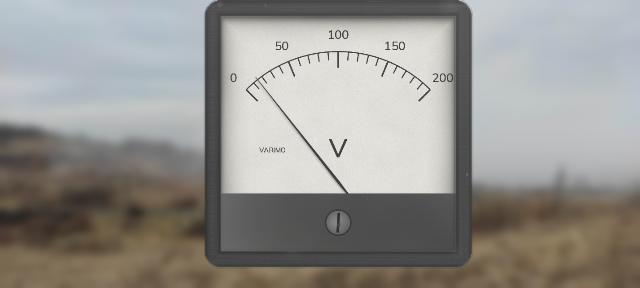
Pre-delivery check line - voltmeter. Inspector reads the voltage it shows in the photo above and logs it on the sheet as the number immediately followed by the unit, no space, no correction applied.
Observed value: 15V
